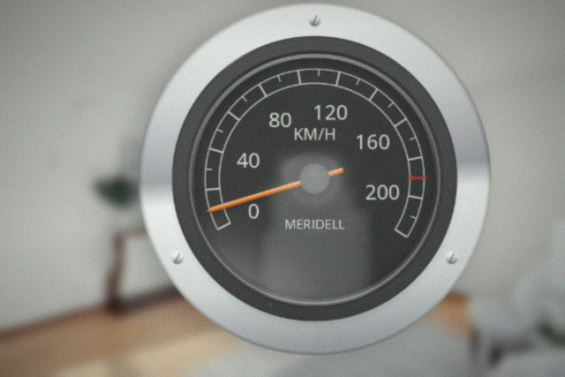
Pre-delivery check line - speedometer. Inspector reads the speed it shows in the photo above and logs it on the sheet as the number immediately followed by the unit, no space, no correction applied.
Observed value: 10km/h
